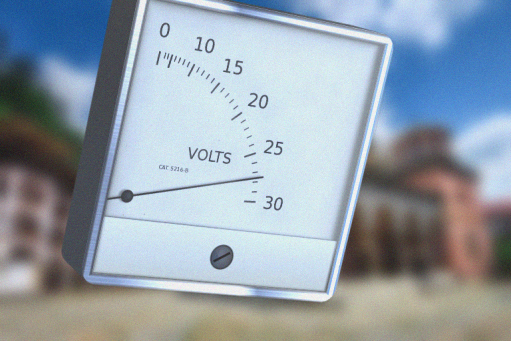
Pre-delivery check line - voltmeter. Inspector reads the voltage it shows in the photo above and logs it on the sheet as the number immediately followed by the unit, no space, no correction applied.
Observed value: 27.5V
